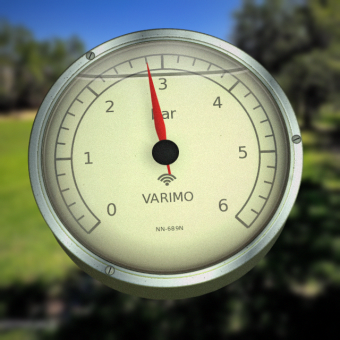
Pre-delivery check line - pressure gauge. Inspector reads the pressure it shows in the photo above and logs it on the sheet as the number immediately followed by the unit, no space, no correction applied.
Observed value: 2.8bar
